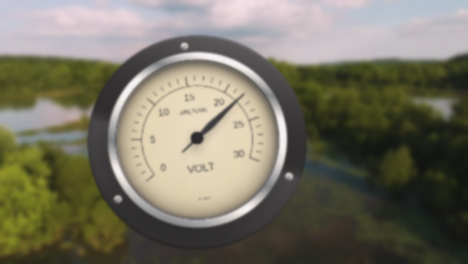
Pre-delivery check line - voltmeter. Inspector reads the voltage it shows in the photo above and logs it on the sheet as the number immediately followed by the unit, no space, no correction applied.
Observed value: 22V
